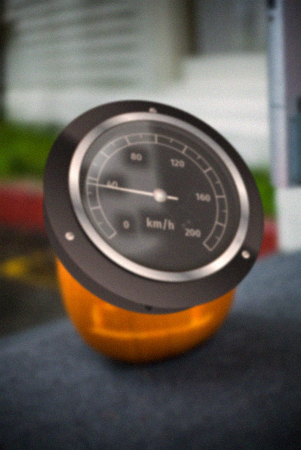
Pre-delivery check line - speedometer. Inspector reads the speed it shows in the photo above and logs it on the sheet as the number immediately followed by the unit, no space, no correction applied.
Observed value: 35km/h
